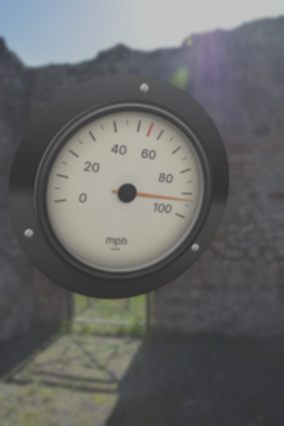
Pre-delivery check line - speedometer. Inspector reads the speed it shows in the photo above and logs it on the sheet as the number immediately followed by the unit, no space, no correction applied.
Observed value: 92.5mph
